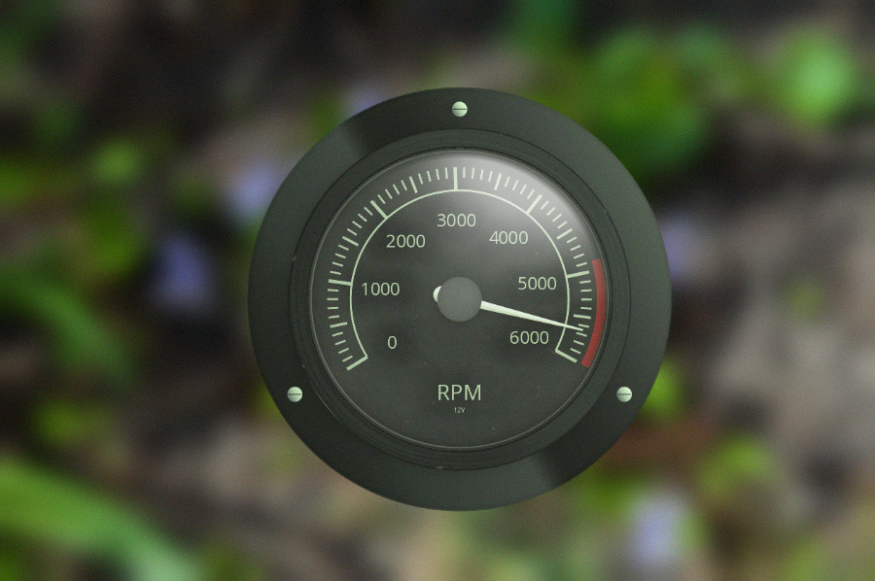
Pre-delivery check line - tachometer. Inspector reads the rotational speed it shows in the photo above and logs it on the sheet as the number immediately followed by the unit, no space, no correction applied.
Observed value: 5650rpm
